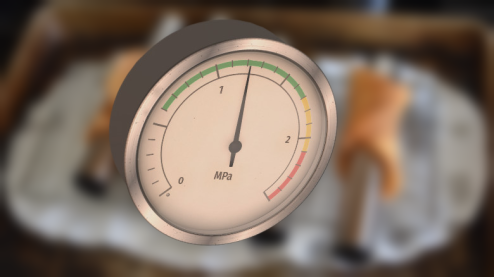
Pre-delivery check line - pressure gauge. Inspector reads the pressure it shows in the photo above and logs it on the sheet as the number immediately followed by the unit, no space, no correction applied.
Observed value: 1.2MPa
